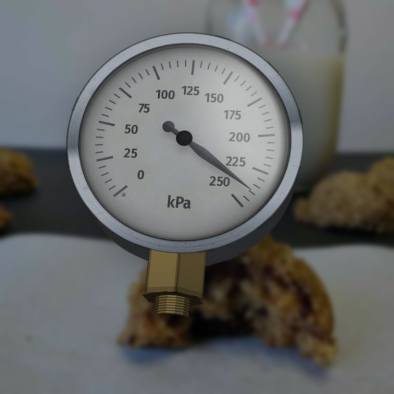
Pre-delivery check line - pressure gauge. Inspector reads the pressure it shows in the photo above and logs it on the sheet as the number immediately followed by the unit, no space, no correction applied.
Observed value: 240kPa
